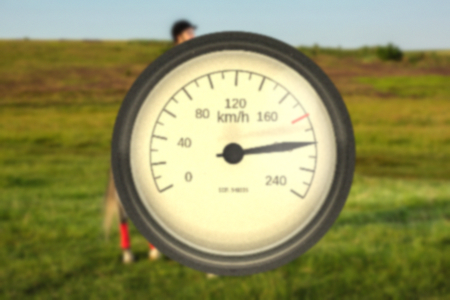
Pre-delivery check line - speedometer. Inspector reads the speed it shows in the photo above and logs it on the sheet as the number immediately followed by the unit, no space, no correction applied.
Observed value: 200km/h
